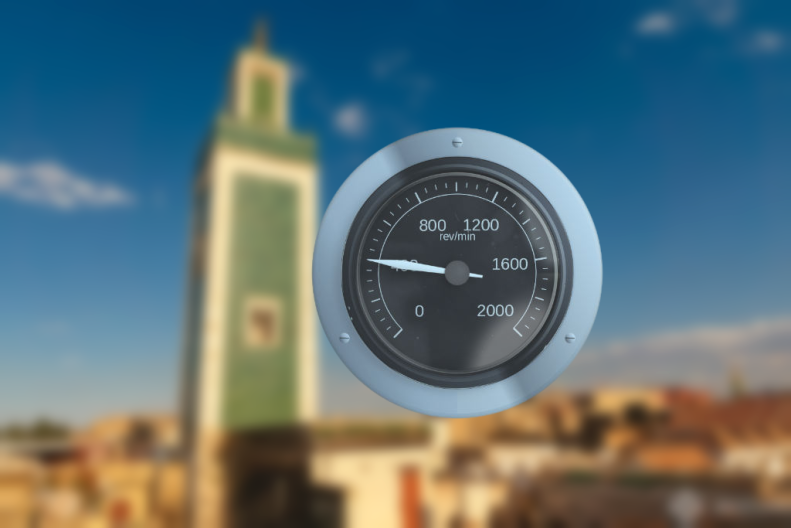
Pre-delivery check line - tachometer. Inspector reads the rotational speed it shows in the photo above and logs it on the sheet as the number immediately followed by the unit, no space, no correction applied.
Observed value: 400rpm
